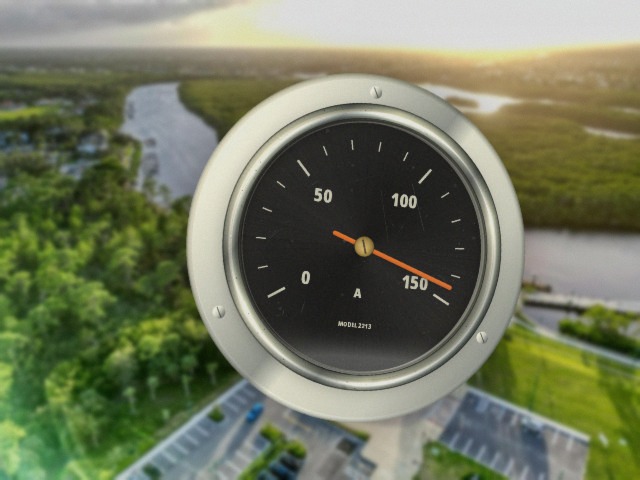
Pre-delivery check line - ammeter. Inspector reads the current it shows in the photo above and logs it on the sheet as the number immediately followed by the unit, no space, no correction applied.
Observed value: 145A
